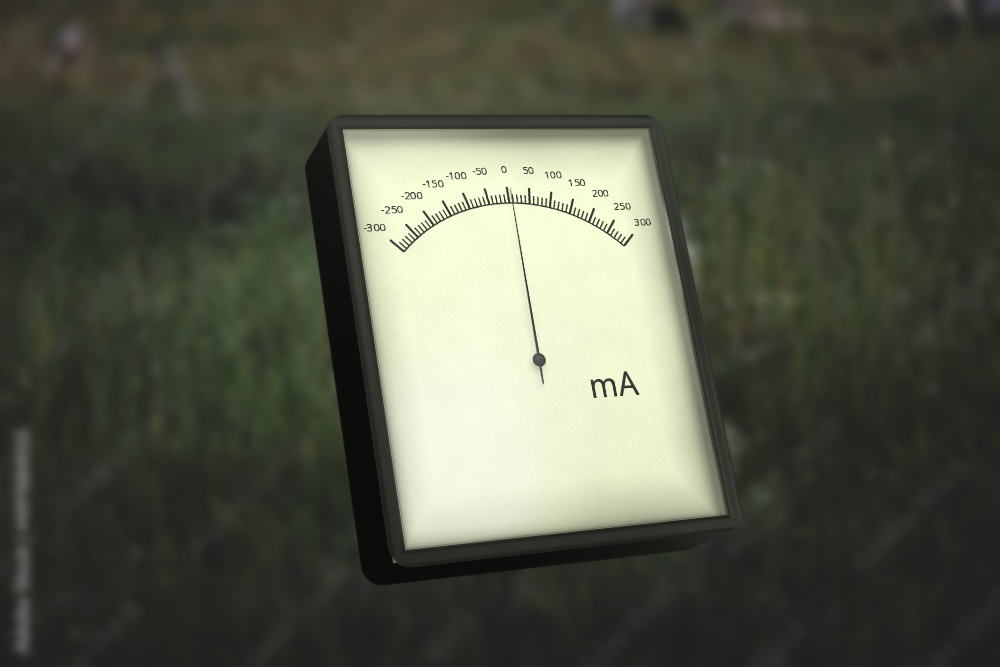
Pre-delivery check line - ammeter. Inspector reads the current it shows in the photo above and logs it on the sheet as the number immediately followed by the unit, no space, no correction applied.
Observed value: 0mA
